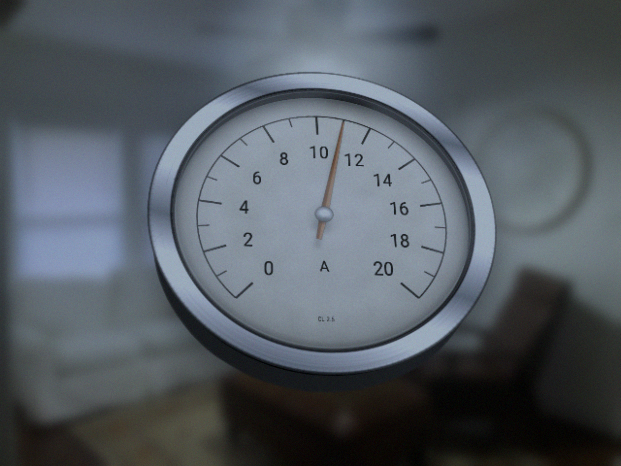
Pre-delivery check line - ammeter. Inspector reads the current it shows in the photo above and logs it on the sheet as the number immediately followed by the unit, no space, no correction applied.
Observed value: 11A
